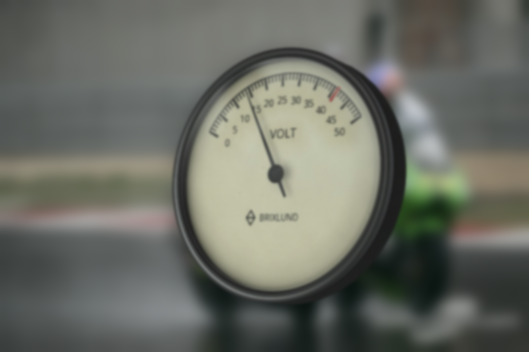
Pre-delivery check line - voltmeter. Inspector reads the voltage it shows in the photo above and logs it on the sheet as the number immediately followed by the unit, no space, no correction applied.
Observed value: 15V
